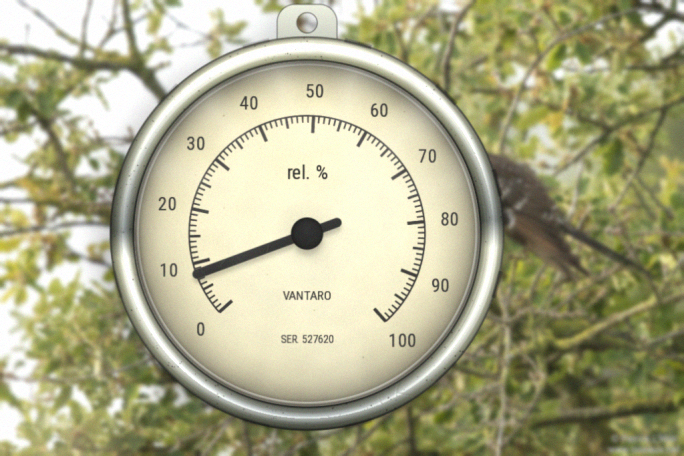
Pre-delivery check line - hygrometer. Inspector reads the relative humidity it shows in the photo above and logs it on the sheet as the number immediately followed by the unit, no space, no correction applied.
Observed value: 8%
